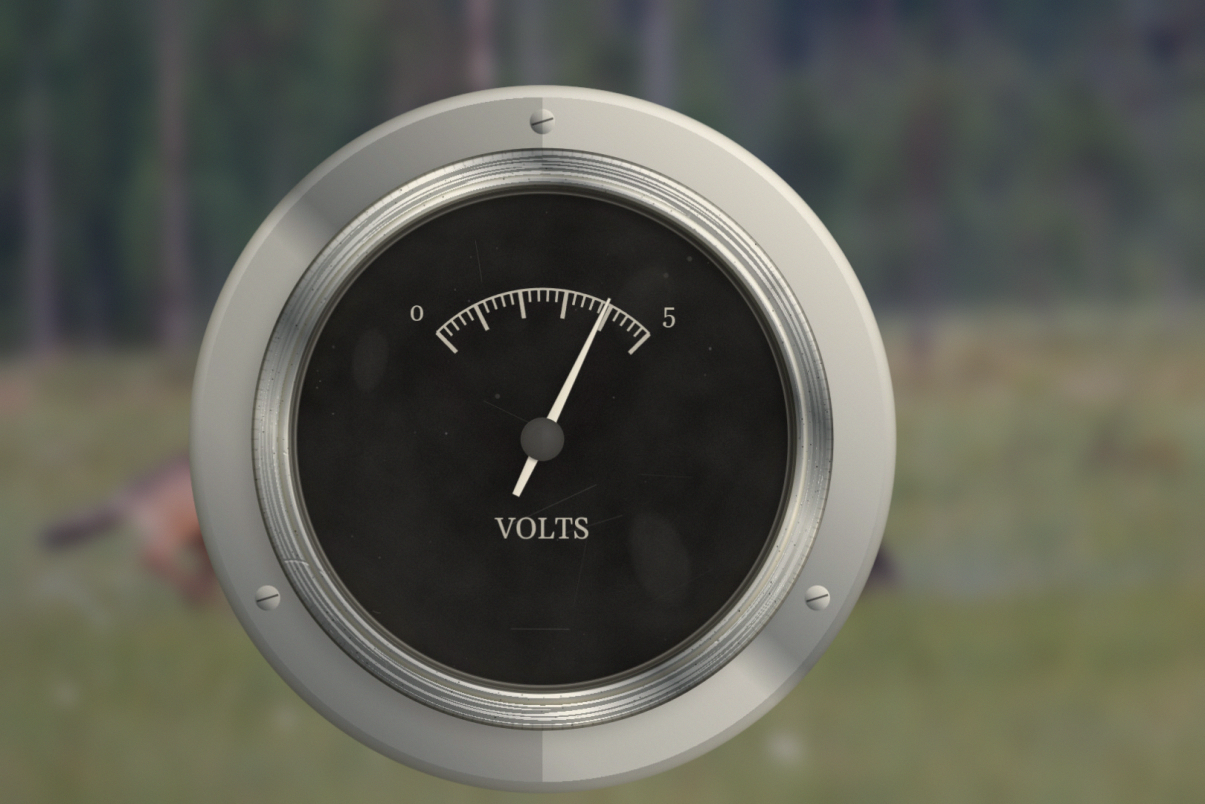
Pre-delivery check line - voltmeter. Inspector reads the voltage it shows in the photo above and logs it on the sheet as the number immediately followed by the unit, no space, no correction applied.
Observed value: 3.9V
